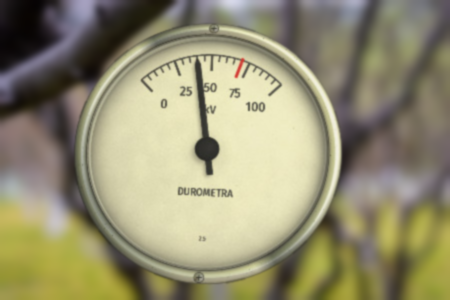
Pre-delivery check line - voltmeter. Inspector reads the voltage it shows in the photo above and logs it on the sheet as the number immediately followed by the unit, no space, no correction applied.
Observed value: 40kV
